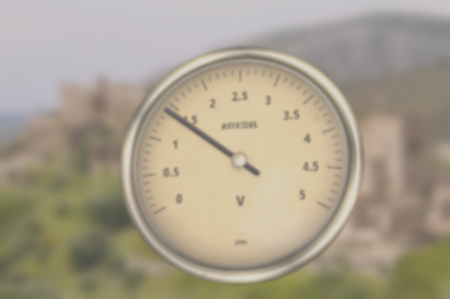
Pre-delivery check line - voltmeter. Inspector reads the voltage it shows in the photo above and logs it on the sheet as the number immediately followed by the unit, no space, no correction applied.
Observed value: 1.4V
